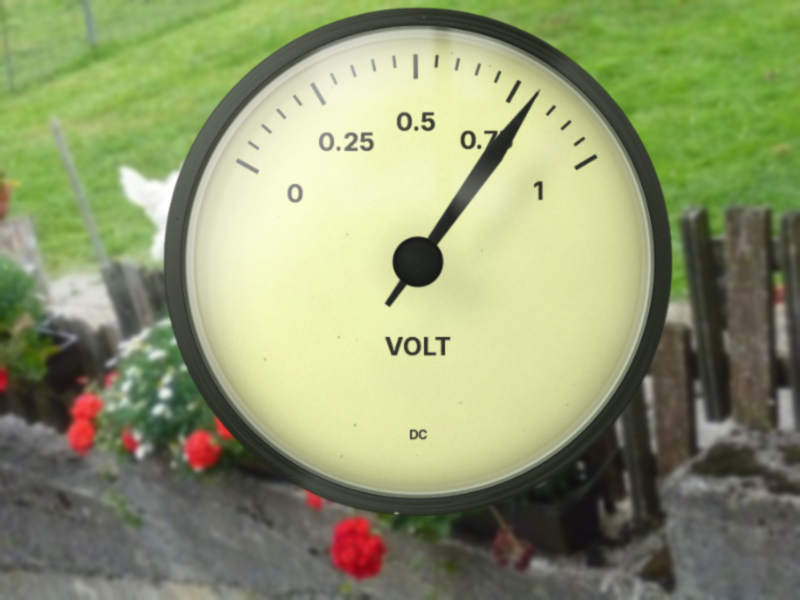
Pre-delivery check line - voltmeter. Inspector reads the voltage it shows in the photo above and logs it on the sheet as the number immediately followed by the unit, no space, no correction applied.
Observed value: 0.8V
